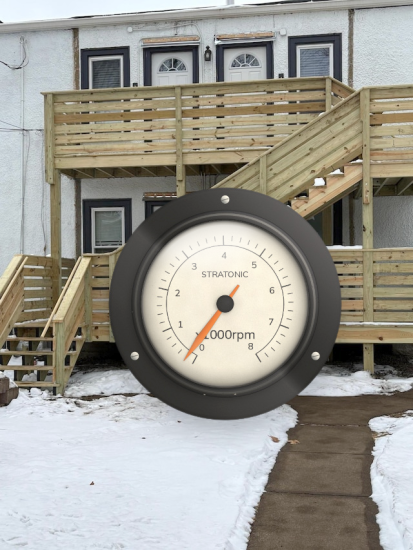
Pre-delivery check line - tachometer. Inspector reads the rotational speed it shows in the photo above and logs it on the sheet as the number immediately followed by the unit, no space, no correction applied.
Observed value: 200rpm
